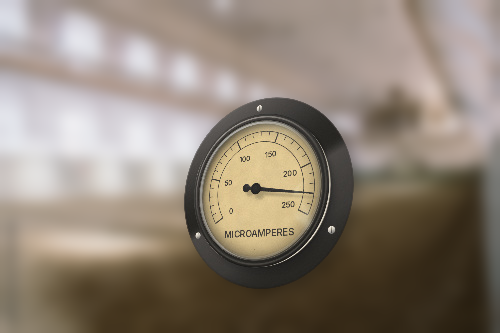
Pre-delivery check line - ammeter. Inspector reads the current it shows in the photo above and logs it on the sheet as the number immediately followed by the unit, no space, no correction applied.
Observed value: 230µA
